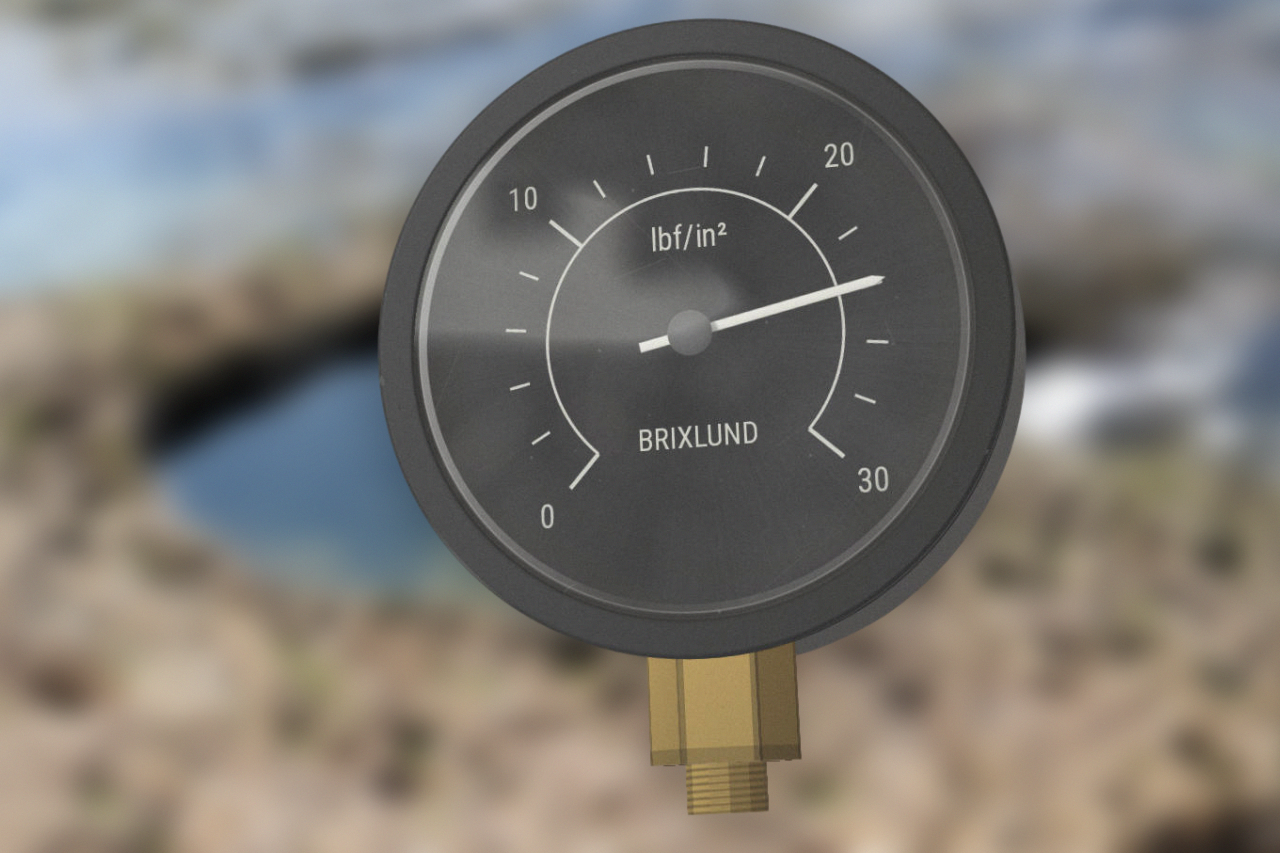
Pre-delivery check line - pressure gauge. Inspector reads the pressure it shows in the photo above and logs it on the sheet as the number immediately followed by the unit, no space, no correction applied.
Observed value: 24psi
